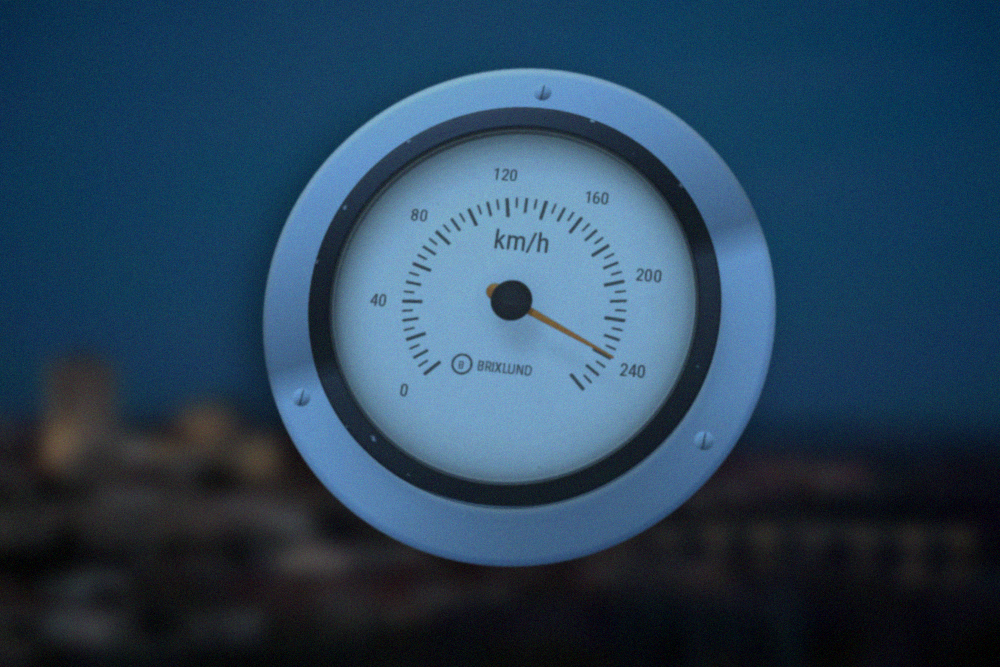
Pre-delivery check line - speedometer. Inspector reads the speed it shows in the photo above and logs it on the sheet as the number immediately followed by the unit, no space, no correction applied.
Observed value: 240km/h
